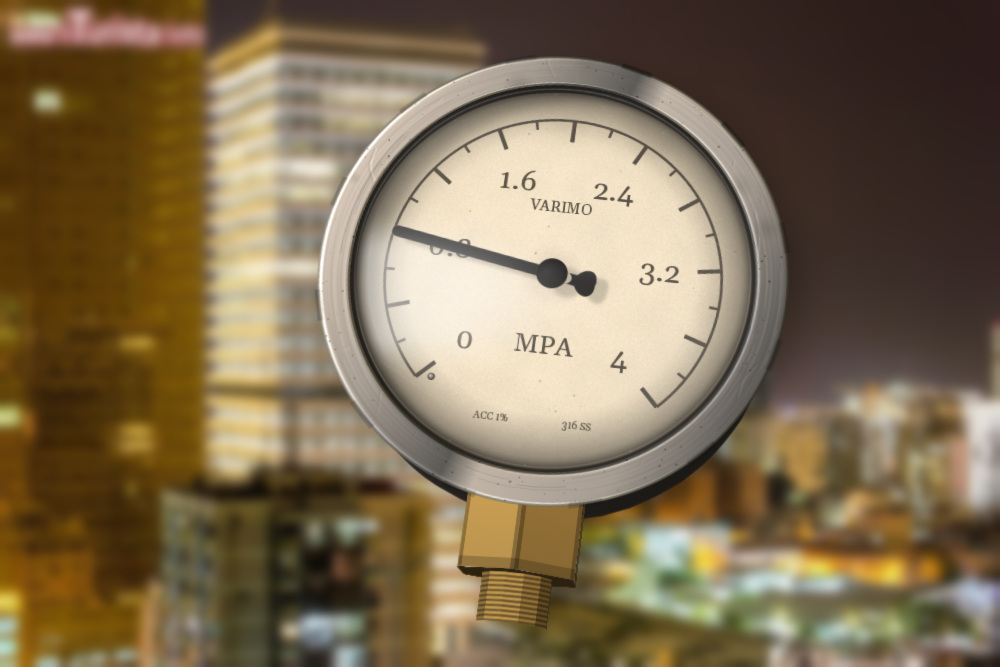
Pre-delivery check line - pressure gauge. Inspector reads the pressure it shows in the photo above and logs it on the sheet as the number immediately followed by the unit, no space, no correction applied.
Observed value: 0.8MPa
